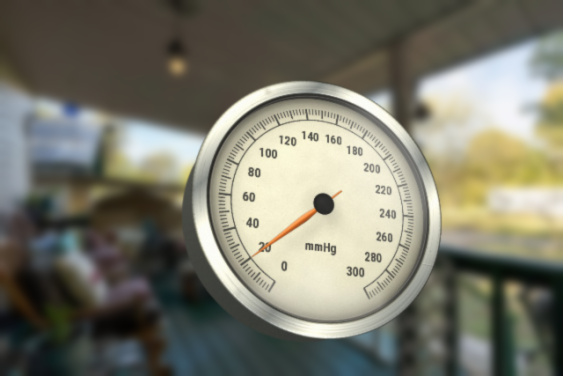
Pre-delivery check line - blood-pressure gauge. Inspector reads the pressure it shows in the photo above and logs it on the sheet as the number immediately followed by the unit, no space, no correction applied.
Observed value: 20mmHg
